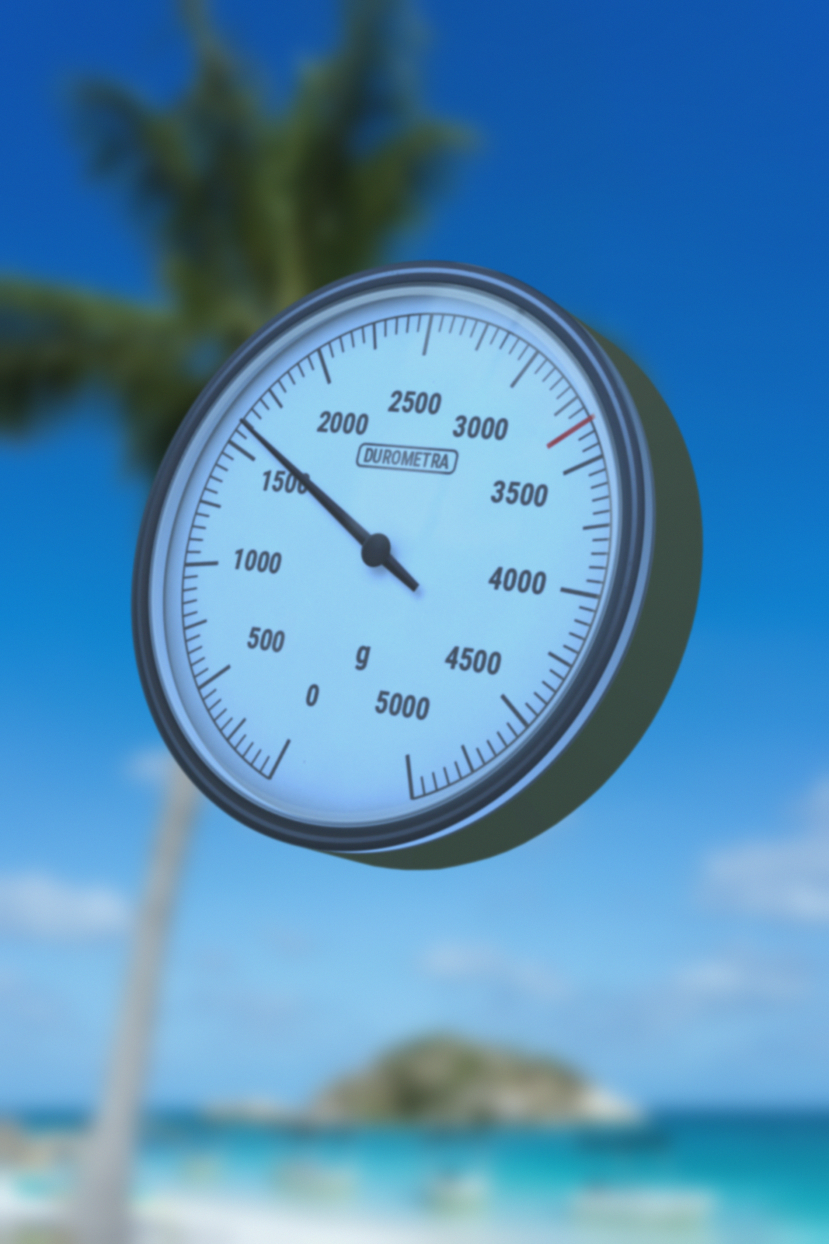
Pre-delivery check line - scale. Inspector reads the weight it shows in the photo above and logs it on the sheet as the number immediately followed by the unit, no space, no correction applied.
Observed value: 1600g
